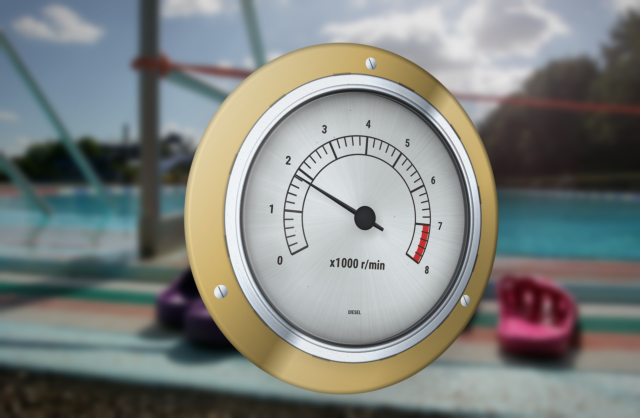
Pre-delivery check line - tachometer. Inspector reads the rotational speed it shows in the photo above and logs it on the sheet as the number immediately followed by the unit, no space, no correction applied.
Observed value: 1800rpm
